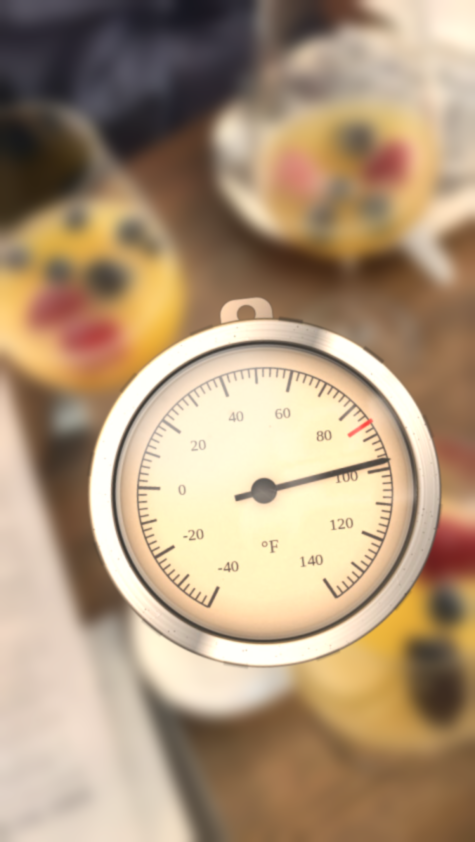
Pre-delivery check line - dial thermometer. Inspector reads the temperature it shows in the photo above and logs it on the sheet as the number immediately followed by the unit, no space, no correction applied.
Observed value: 98°F
